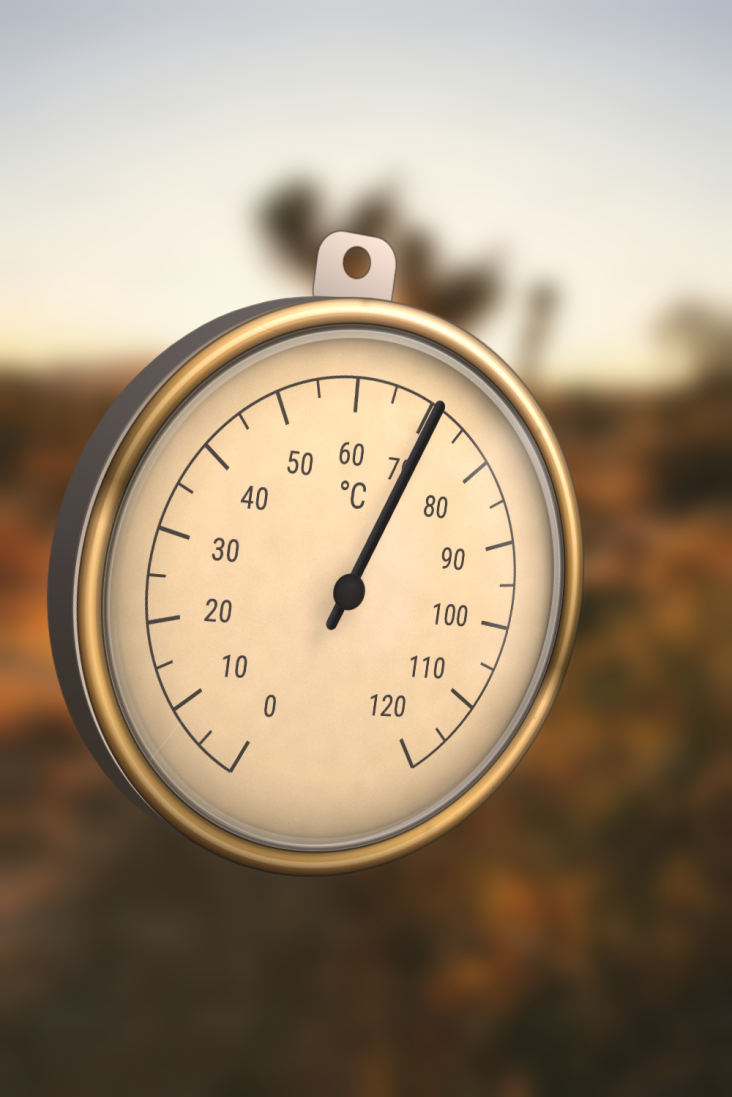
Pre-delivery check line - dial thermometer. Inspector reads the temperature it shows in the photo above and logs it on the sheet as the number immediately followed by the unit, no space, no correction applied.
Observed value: 70°C
